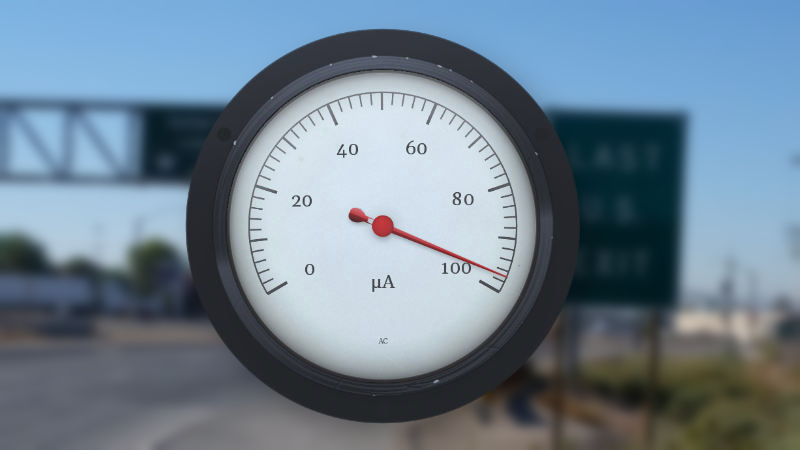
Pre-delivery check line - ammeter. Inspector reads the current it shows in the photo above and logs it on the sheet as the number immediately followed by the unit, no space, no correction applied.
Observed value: 97µA
